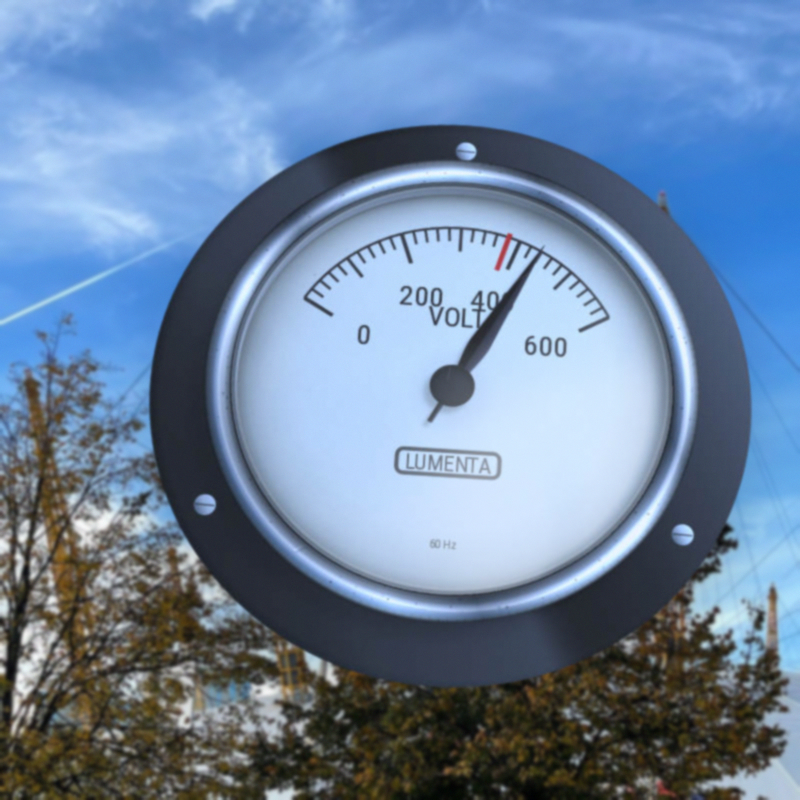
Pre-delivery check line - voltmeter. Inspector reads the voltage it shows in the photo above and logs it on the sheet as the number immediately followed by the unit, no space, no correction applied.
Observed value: 440V
